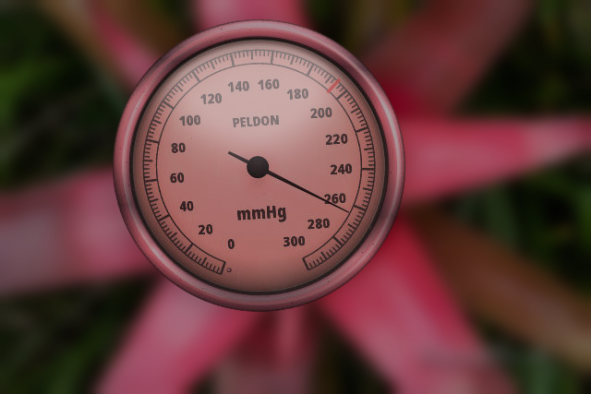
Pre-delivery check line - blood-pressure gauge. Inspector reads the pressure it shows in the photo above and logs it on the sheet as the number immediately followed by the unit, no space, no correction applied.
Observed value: 264mmHg
